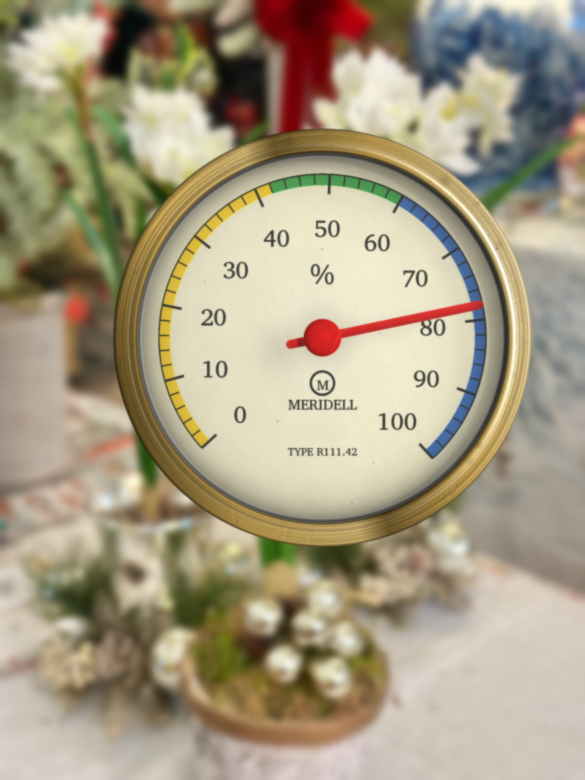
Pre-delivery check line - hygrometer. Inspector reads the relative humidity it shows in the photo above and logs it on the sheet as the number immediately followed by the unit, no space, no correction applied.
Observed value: 78%
